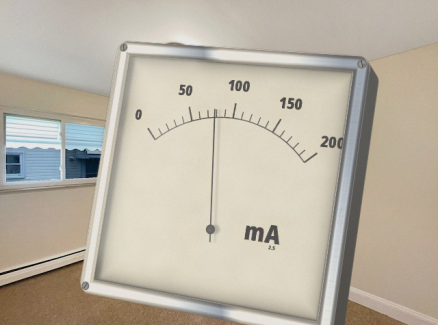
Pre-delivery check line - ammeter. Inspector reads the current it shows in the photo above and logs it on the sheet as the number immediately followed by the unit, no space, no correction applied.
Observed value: 80mA
